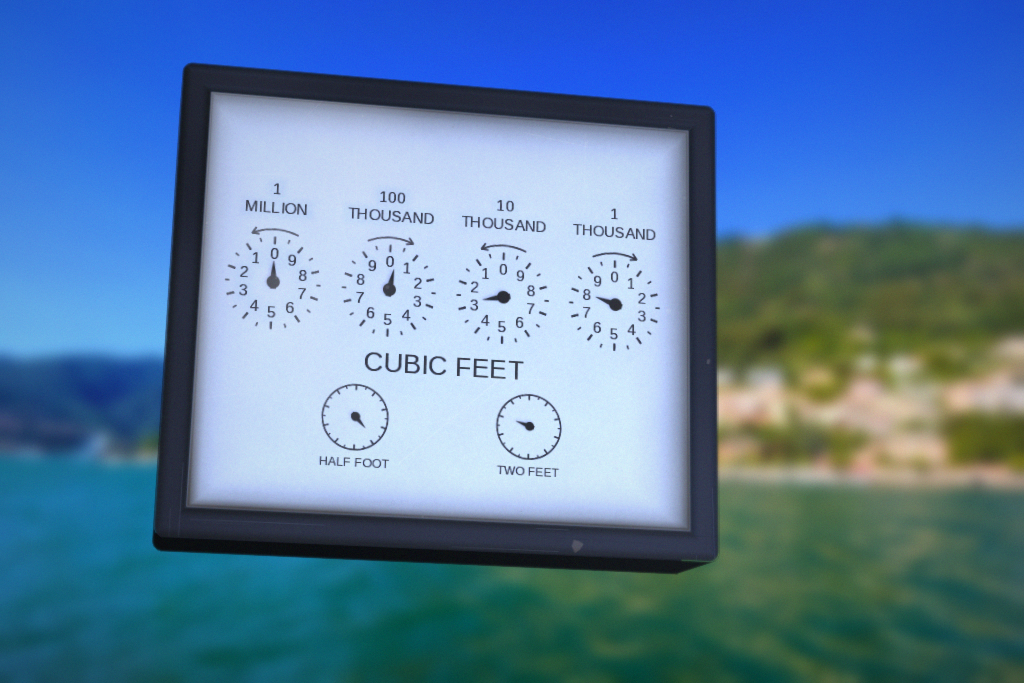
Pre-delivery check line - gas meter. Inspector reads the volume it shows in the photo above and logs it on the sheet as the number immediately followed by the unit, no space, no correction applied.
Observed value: 2800ft³
